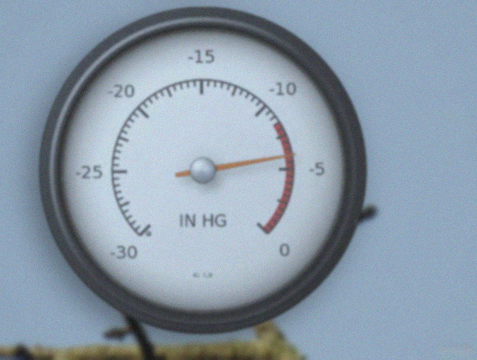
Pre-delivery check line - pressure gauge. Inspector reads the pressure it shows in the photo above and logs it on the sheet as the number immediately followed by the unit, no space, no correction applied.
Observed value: -6inHg
